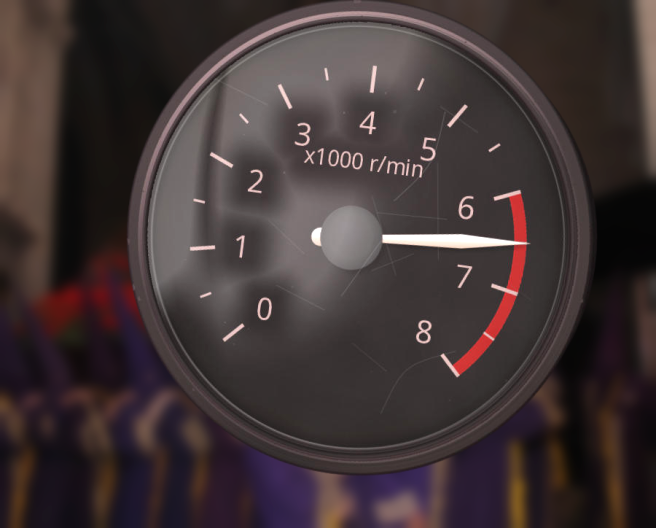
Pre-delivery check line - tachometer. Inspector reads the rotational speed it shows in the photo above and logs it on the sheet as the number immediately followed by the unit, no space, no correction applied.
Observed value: 6500rpm
